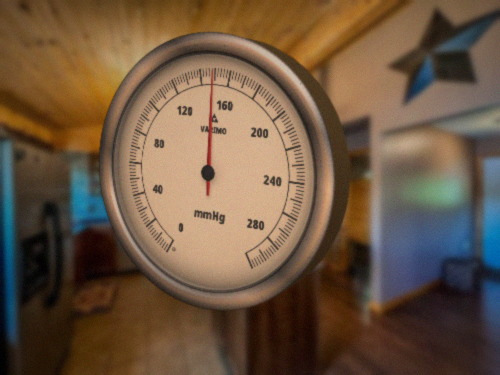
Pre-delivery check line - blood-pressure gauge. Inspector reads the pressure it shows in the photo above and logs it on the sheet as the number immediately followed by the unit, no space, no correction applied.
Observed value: 150mmHg
